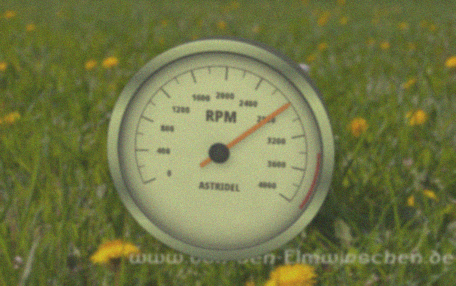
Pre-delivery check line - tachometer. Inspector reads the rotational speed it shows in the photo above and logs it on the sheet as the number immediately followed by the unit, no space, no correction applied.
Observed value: 2800rpm
